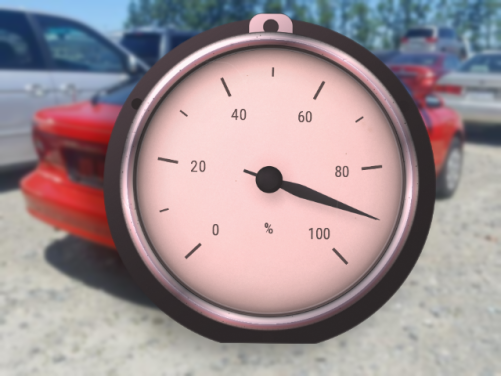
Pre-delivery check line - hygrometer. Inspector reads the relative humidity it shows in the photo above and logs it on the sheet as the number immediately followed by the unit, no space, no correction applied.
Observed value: 90%
